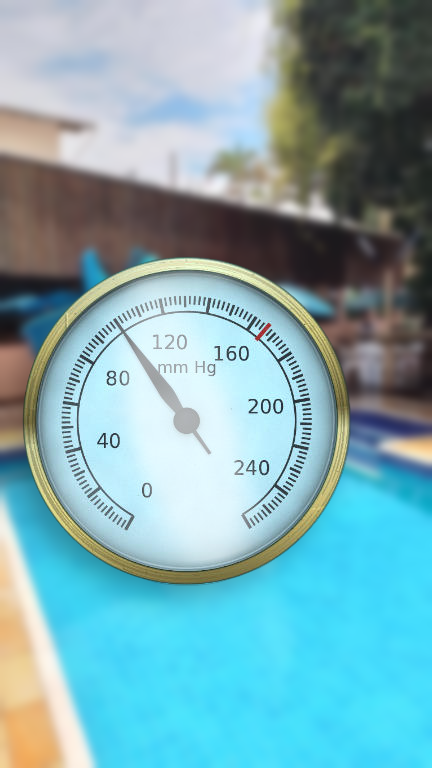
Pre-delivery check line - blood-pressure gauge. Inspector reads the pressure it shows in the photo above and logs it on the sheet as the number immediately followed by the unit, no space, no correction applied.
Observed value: 100mmHg
